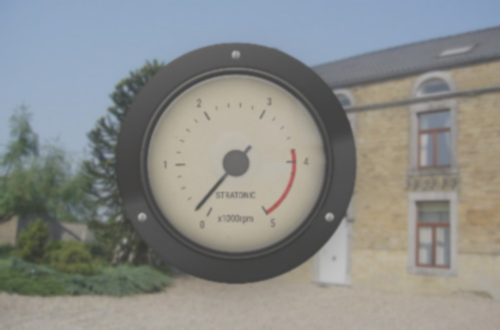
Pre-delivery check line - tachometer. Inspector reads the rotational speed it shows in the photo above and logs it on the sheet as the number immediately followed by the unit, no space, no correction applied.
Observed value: 200rpm
